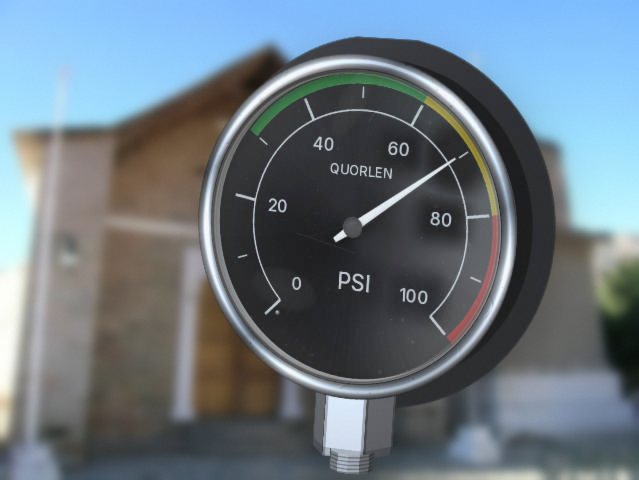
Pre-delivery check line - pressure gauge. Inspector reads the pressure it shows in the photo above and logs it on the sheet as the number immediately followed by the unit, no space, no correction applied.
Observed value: 70psi
